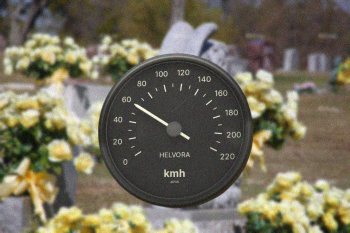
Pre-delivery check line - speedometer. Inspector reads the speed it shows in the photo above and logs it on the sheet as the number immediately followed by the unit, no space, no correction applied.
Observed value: 60km/h
